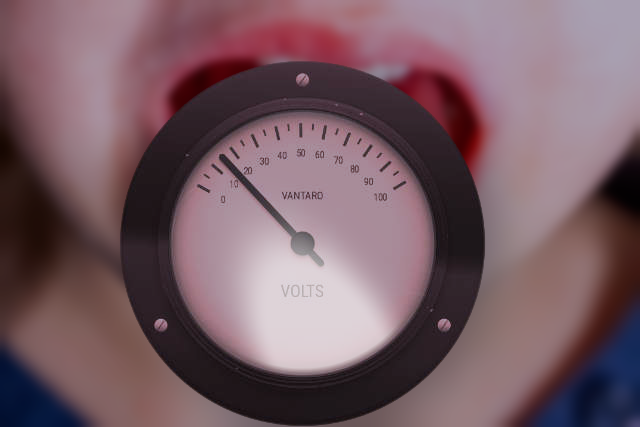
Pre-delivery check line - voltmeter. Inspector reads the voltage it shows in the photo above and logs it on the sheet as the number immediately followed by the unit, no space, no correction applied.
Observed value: 15V
